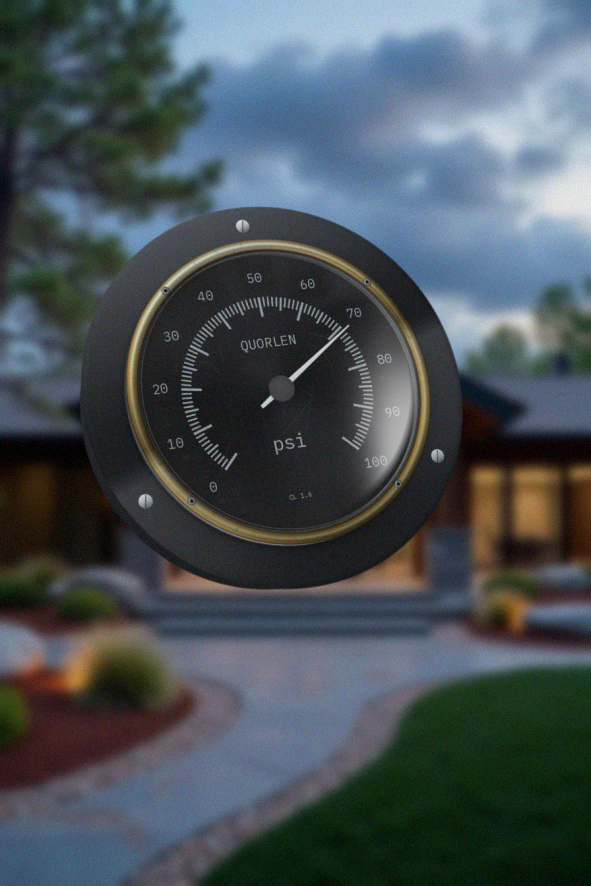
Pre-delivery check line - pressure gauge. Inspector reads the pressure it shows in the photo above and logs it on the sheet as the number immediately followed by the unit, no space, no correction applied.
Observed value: 71psi
